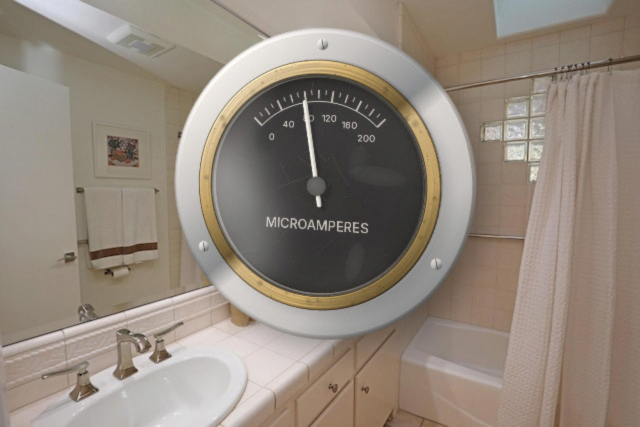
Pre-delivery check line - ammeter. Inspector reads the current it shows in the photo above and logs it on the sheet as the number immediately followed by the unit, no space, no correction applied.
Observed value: 80µA
